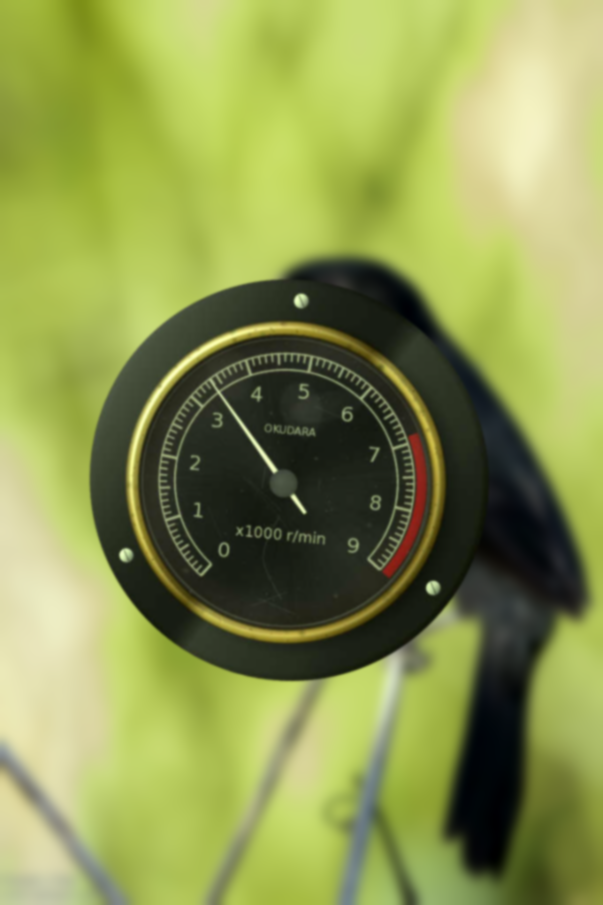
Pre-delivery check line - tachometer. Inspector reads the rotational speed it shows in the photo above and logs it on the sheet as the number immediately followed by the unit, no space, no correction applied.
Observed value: 3400rpm
